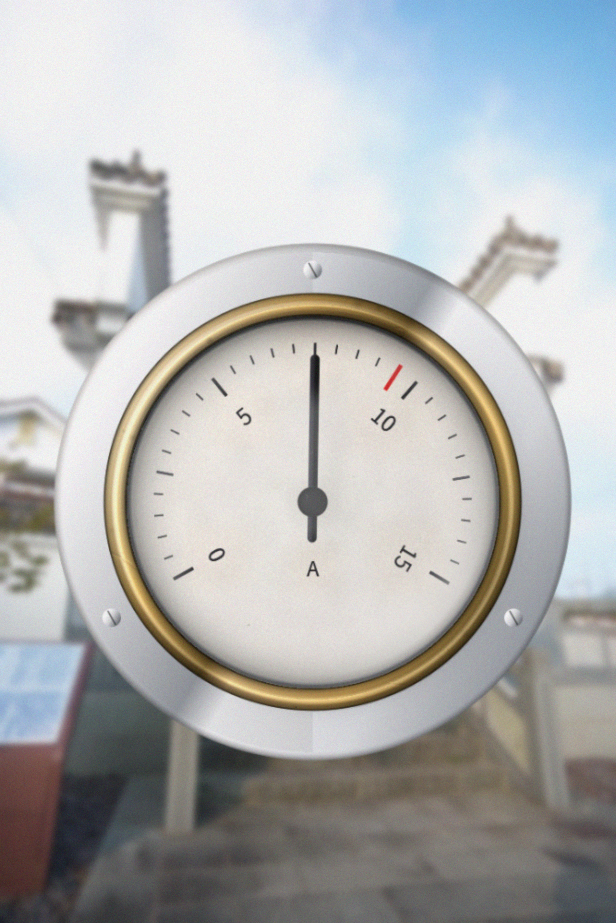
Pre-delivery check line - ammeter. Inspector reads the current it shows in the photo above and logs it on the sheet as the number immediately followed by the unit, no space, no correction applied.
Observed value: 7.5A
